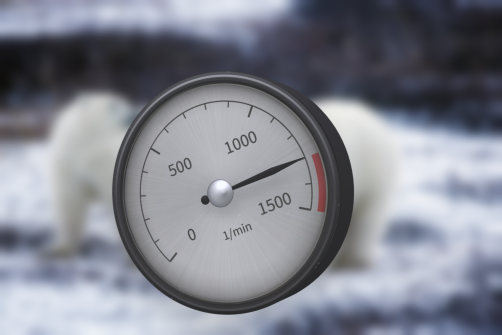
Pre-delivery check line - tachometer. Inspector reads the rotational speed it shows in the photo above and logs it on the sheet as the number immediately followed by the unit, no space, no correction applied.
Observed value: 1300rpm
